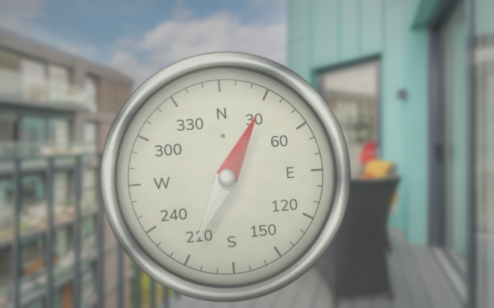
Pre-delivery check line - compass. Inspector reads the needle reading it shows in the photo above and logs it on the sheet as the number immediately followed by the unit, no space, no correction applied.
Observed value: 30°
